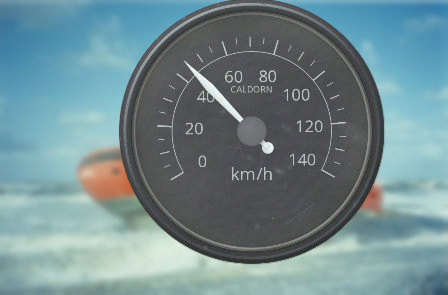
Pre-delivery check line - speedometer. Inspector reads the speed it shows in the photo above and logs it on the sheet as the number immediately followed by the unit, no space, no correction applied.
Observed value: 45km/h
